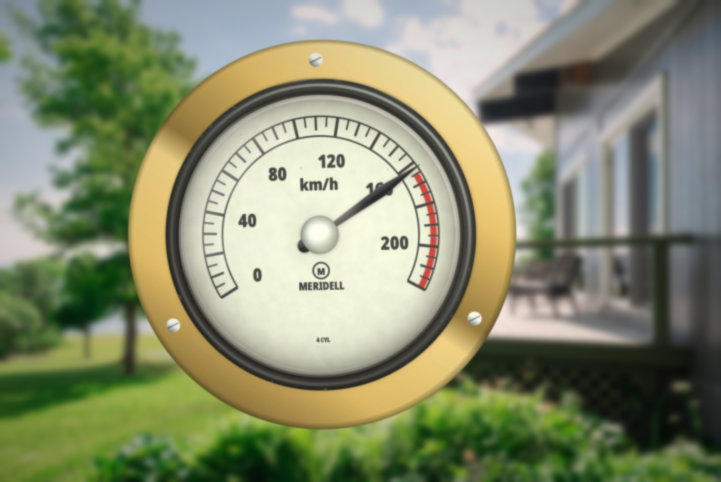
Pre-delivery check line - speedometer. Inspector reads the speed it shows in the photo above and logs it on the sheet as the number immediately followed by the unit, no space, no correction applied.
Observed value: 162.5km/h
